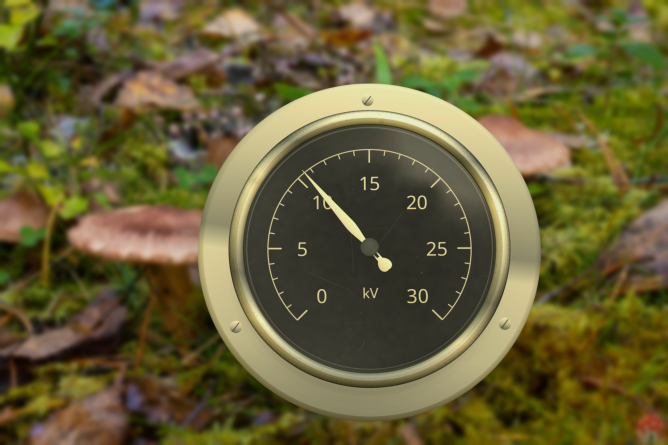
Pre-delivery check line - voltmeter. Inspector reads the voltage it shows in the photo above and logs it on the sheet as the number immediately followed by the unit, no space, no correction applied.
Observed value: 10.5kV
